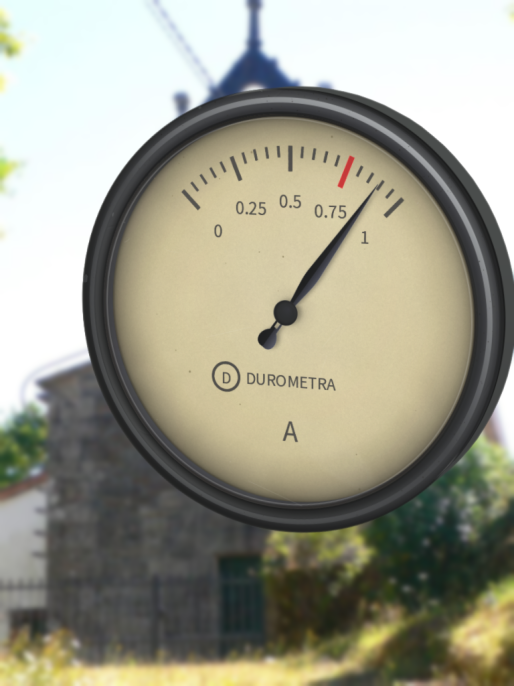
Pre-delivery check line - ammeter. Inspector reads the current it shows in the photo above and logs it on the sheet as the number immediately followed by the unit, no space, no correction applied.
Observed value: 0.9A
